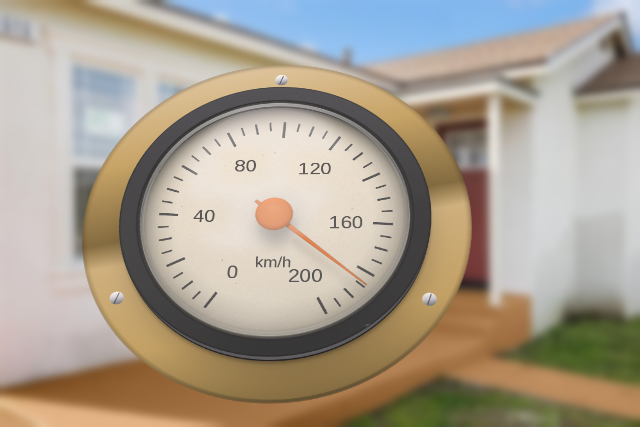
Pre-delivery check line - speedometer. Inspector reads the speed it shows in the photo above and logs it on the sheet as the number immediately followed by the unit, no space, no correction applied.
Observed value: 185km/h
